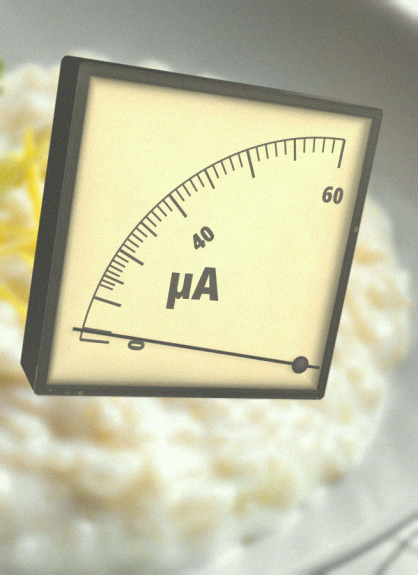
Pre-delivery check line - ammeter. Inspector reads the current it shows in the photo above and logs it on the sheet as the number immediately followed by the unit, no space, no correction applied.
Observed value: 10µA
